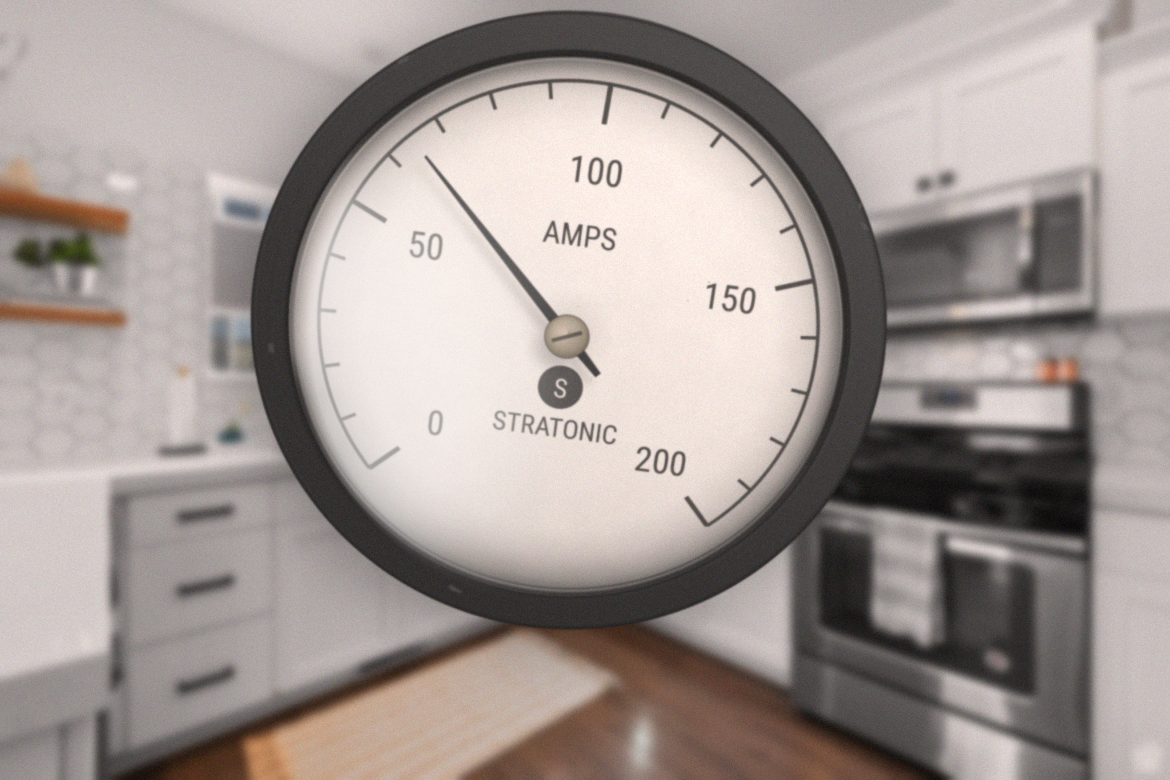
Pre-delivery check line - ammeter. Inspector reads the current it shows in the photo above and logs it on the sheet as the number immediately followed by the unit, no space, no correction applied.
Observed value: 65A
